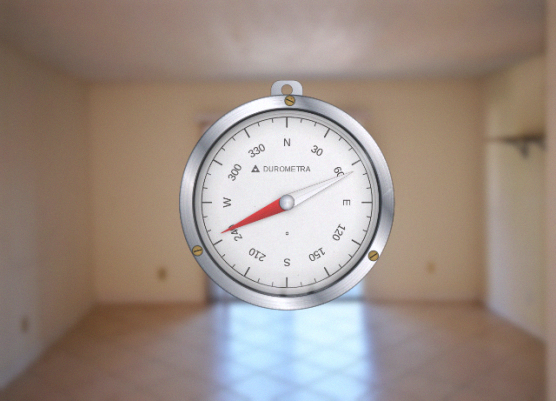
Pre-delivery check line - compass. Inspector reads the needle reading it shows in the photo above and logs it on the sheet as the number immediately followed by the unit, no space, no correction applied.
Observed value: 245°
